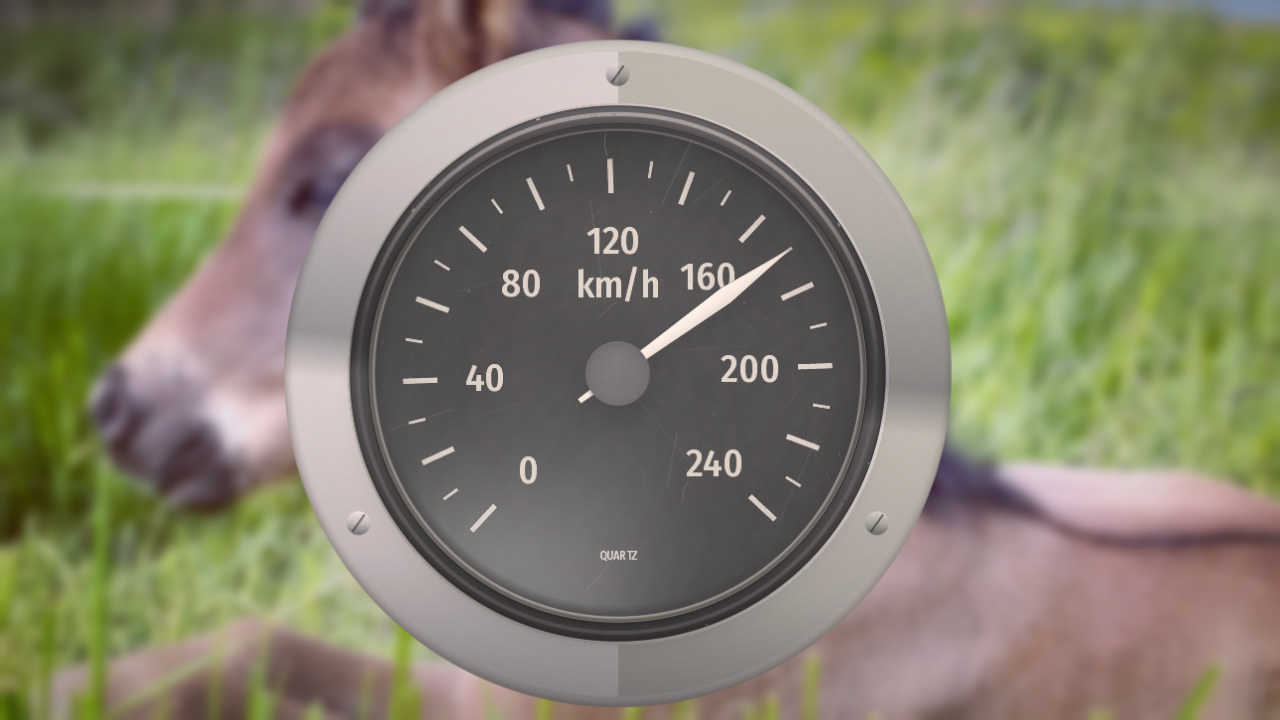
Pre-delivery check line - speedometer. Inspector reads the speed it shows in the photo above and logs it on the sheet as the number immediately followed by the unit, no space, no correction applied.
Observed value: 170km/h
